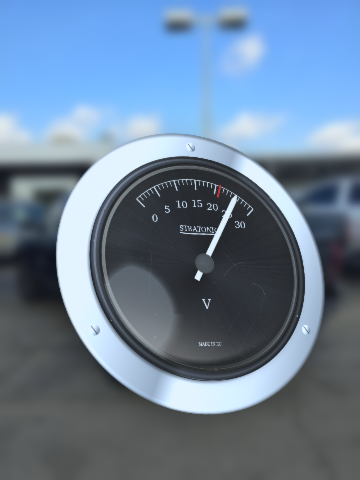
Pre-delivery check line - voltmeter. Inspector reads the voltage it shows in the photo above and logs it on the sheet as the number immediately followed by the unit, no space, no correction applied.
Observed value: 25V
